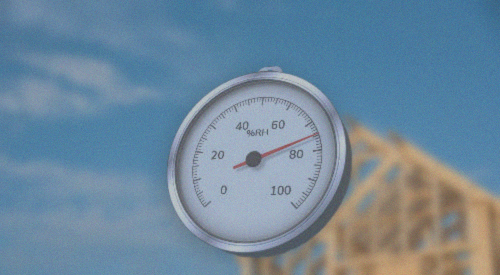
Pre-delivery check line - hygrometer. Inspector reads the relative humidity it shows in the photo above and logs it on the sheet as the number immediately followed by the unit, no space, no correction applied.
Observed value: 75%
